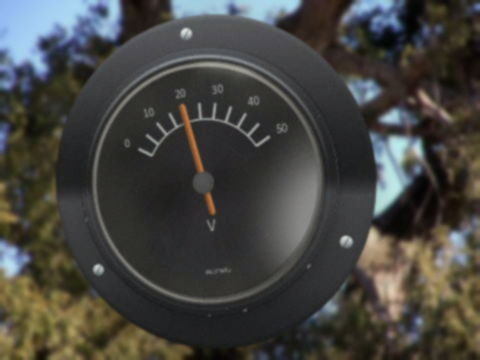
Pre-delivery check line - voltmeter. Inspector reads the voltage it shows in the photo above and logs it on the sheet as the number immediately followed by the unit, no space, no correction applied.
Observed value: 20V
